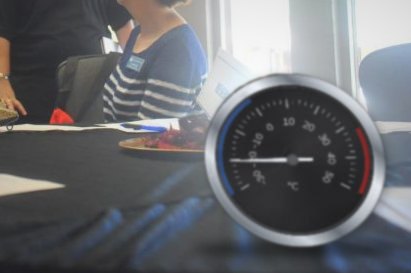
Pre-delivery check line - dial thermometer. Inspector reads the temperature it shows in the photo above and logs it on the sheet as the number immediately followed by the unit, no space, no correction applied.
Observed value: -20°C
